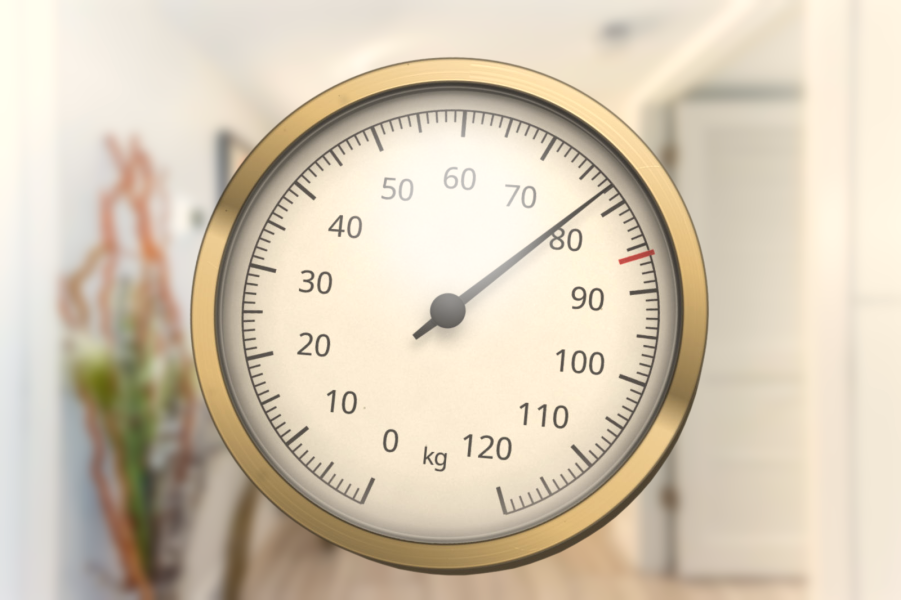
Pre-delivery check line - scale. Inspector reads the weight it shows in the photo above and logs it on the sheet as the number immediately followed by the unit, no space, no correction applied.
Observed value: 78kg
